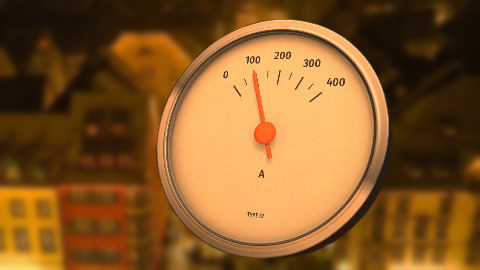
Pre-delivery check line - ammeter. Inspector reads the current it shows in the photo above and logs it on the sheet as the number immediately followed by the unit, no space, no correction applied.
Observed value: 100A
